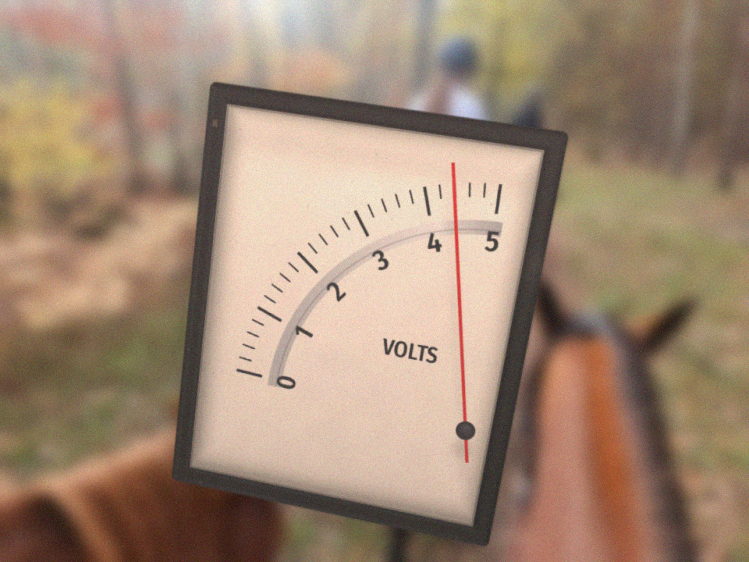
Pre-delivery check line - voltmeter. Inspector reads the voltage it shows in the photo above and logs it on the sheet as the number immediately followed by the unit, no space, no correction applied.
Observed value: 4.4V
